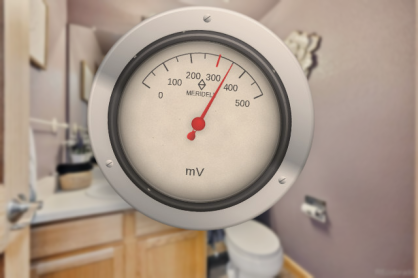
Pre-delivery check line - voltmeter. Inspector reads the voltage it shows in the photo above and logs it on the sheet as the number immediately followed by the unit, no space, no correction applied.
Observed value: 350mV
